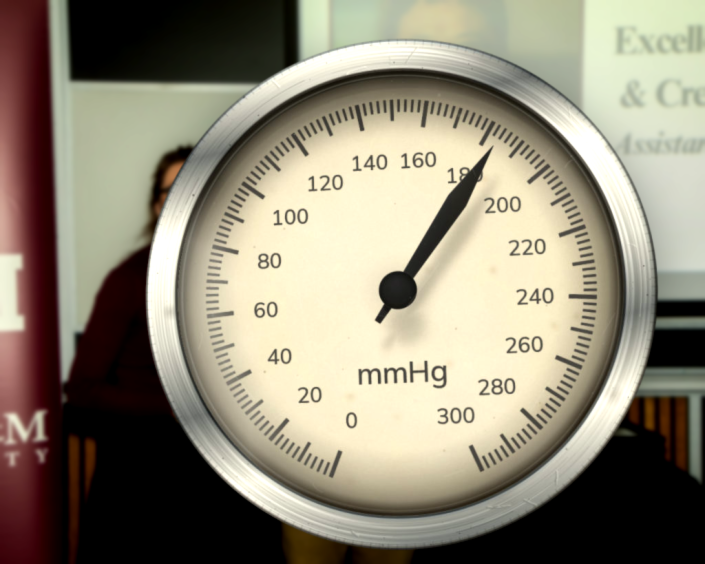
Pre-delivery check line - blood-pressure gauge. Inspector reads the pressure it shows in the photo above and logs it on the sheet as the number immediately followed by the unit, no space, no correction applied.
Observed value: 184mmHg
